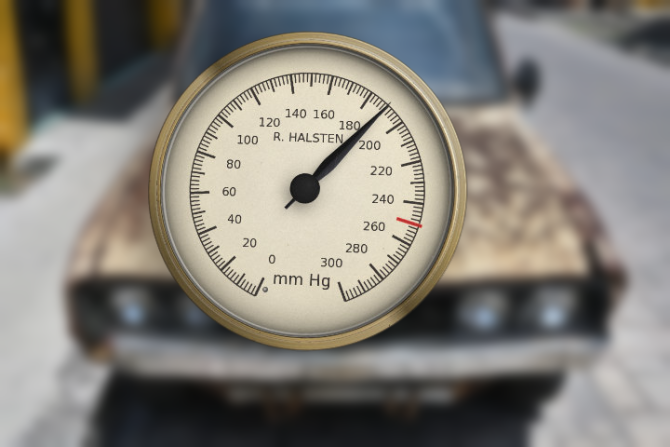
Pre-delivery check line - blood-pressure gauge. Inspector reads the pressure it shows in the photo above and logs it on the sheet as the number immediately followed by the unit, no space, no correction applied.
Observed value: 190mmHg
